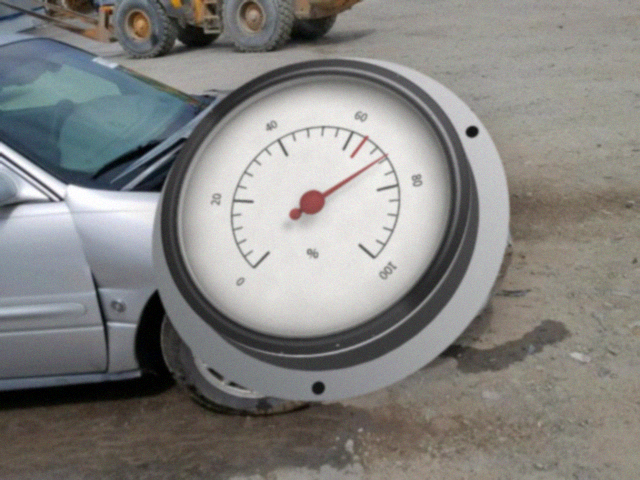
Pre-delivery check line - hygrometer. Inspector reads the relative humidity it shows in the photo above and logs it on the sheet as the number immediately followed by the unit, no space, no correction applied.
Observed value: 72%
